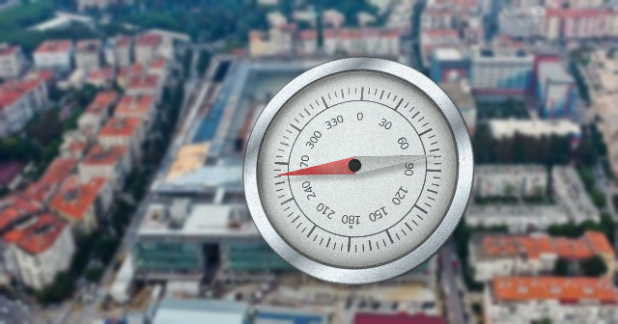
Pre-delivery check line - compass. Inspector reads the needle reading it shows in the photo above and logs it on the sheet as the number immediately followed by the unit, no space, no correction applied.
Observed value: 260°
